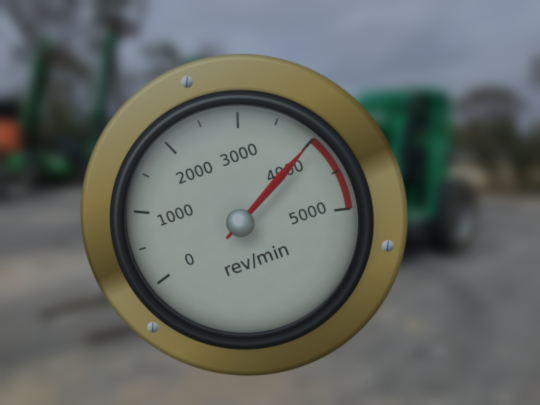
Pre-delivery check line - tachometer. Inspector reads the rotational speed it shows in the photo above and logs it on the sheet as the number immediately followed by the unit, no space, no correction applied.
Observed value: 4000rpm
